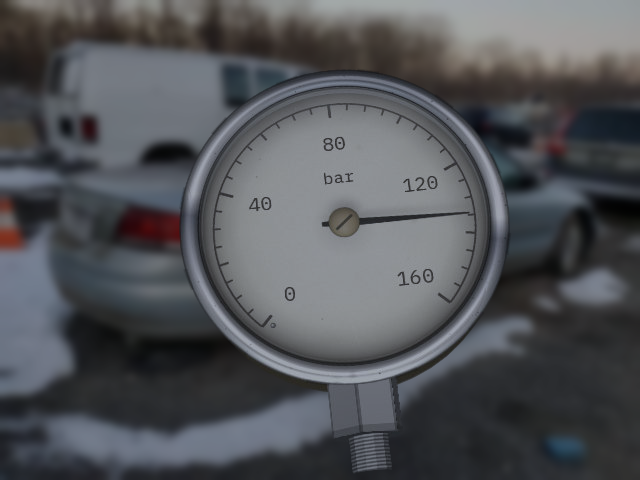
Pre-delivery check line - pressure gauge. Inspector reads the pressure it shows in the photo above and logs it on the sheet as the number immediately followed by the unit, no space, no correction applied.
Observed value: 135bar
